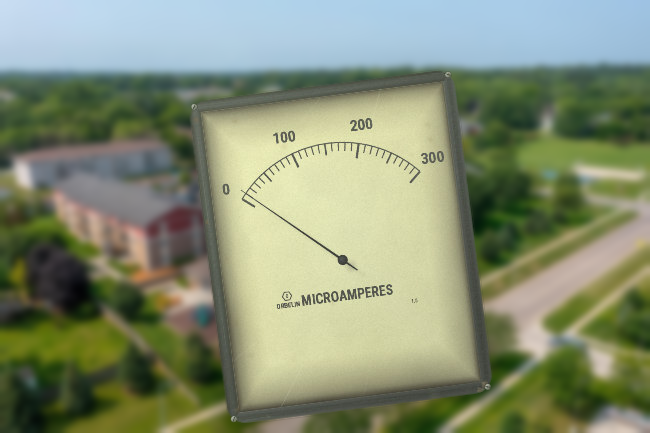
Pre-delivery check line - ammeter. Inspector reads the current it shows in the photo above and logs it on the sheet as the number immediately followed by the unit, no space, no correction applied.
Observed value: 10µA
